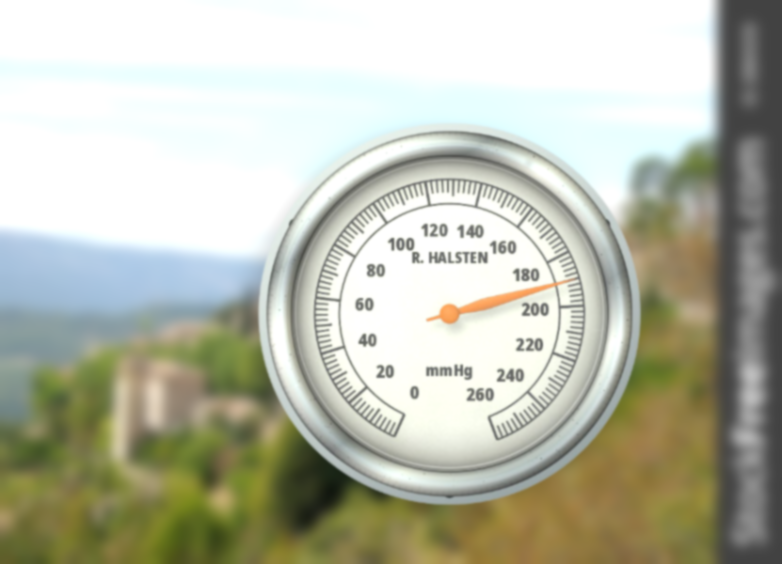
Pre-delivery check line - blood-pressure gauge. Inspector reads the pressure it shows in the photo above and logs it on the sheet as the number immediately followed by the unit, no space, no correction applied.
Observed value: 190mmHg
